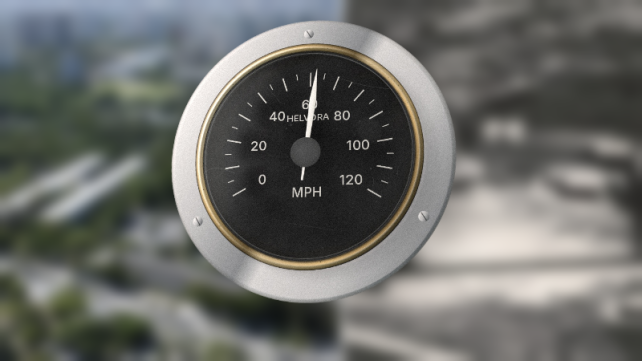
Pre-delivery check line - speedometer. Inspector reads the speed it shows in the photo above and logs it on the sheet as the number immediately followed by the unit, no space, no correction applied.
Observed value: 62.5mph
